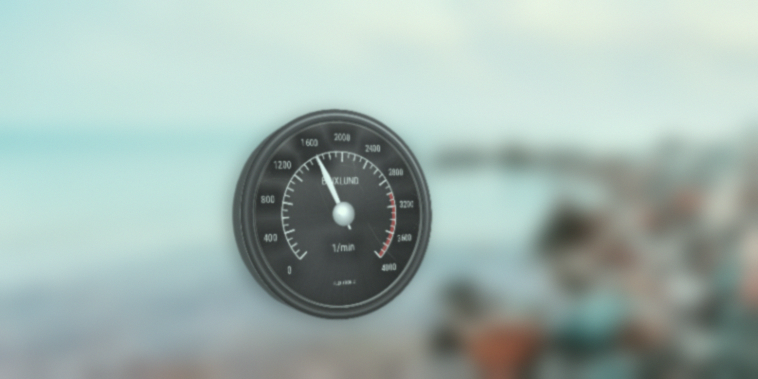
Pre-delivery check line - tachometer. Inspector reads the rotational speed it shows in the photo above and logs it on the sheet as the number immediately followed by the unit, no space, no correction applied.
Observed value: 1600rpm
